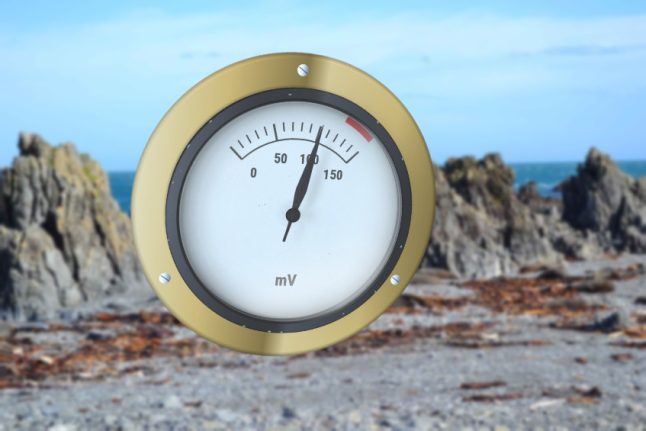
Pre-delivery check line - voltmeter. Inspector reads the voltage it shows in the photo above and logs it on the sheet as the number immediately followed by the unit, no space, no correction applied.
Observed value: 100mV
